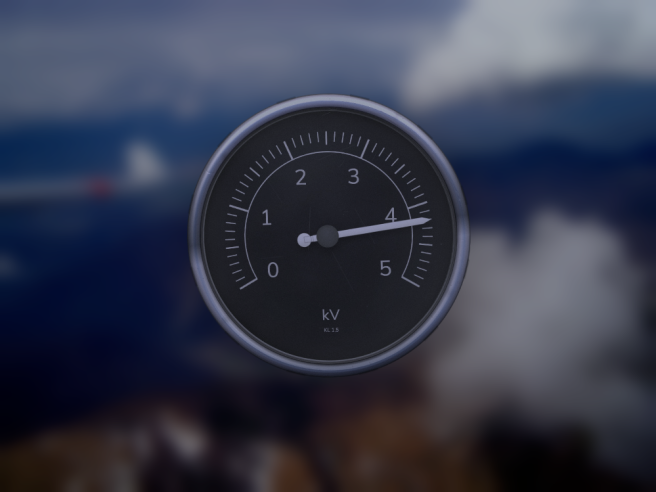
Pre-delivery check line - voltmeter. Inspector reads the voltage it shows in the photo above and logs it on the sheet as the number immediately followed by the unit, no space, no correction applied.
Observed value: 4.2kV
